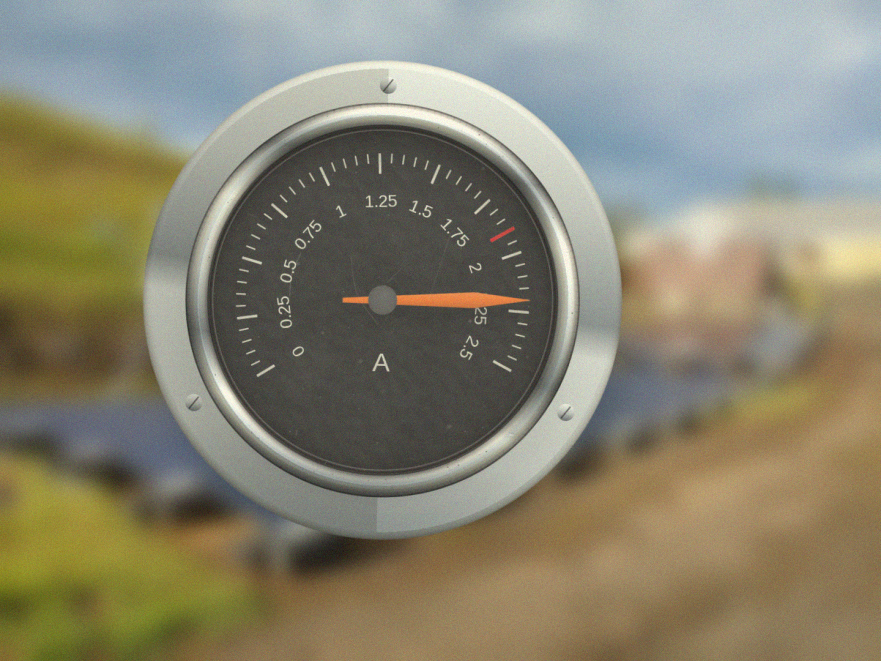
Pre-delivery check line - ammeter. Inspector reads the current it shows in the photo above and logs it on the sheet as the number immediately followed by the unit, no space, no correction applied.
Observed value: 2.2A
